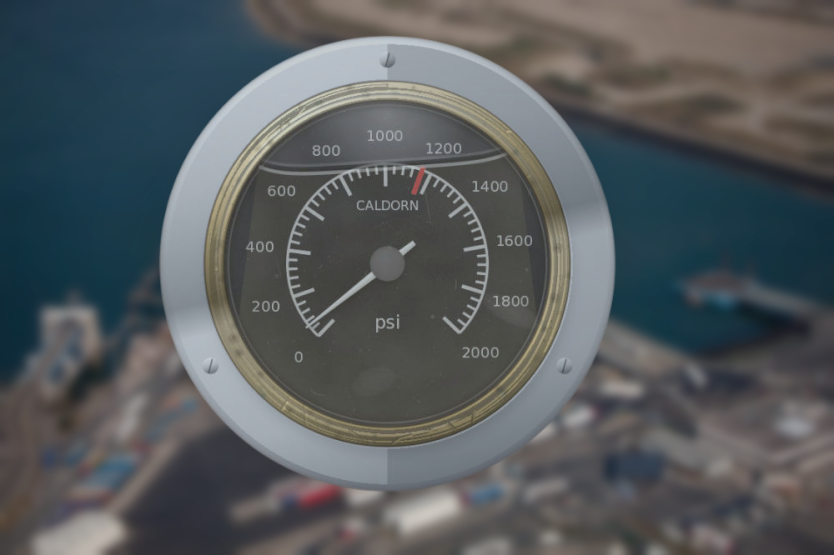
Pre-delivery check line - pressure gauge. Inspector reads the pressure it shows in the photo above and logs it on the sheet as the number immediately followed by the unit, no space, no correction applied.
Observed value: 60psi
